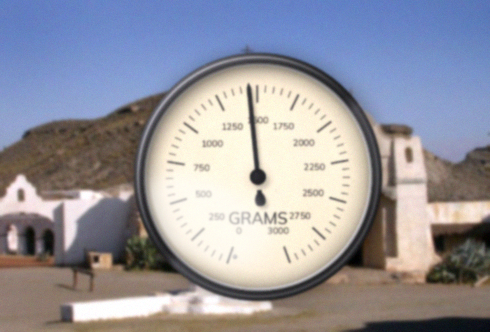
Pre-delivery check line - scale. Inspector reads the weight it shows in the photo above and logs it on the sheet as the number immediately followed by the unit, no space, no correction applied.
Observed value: 1450g
